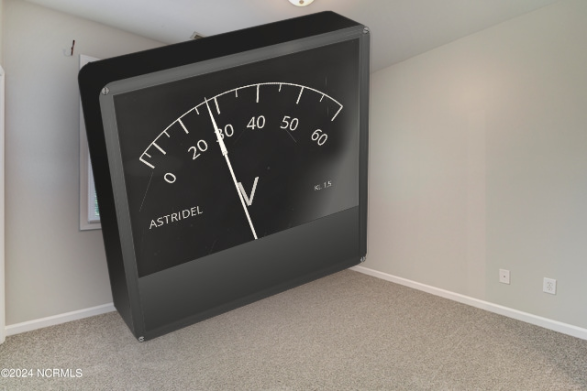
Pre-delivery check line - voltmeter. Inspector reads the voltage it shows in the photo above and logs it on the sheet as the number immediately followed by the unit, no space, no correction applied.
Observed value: 27.5V
